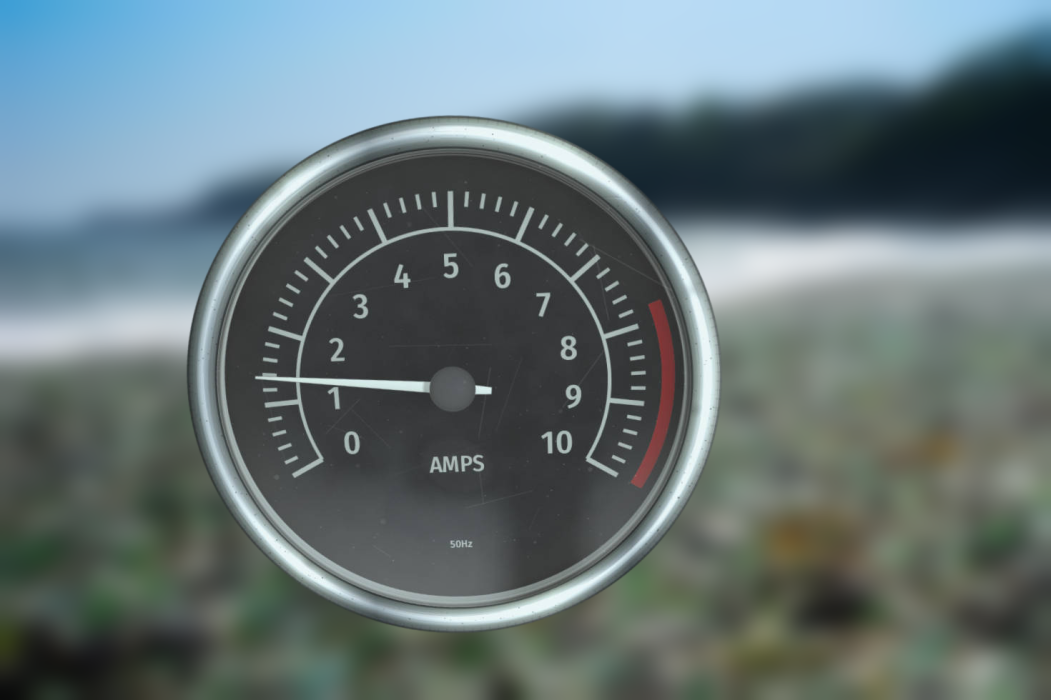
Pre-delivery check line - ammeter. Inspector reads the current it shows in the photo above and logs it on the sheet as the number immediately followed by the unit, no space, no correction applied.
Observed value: 1.4A
